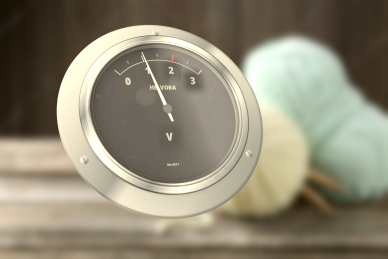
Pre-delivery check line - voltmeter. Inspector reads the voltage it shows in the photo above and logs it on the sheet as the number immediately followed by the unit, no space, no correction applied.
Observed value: 1V
